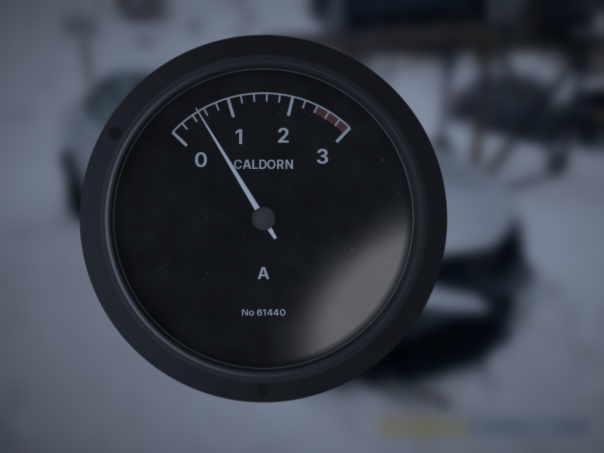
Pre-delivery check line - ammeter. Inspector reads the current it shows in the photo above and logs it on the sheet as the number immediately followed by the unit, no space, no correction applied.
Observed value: 0.5A
